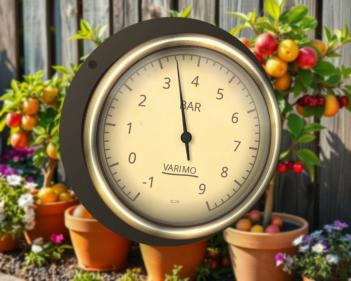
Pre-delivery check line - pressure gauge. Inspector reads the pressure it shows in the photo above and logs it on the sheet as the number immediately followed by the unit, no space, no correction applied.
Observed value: 3.4bar
